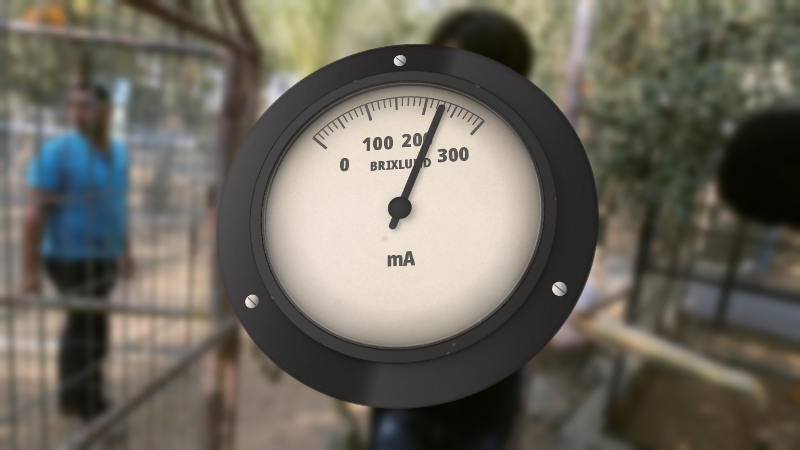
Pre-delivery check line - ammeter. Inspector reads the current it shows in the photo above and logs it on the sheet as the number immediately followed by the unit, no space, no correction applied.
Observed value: 230mA
